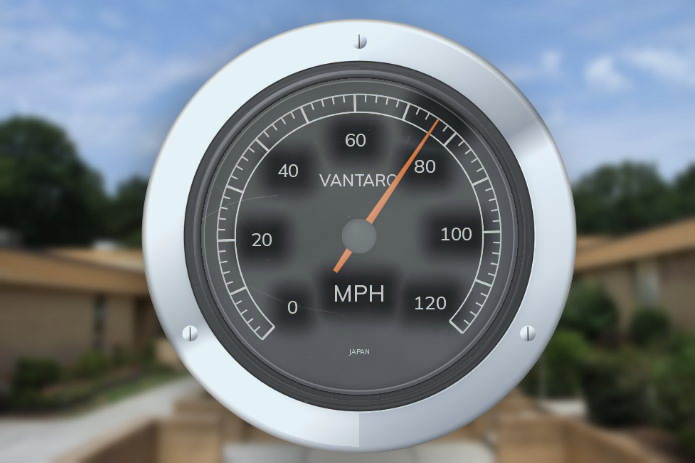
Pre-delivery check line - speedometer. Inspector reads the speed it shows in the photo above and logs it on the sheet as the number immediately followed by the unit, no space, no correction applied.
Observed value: 76mph
